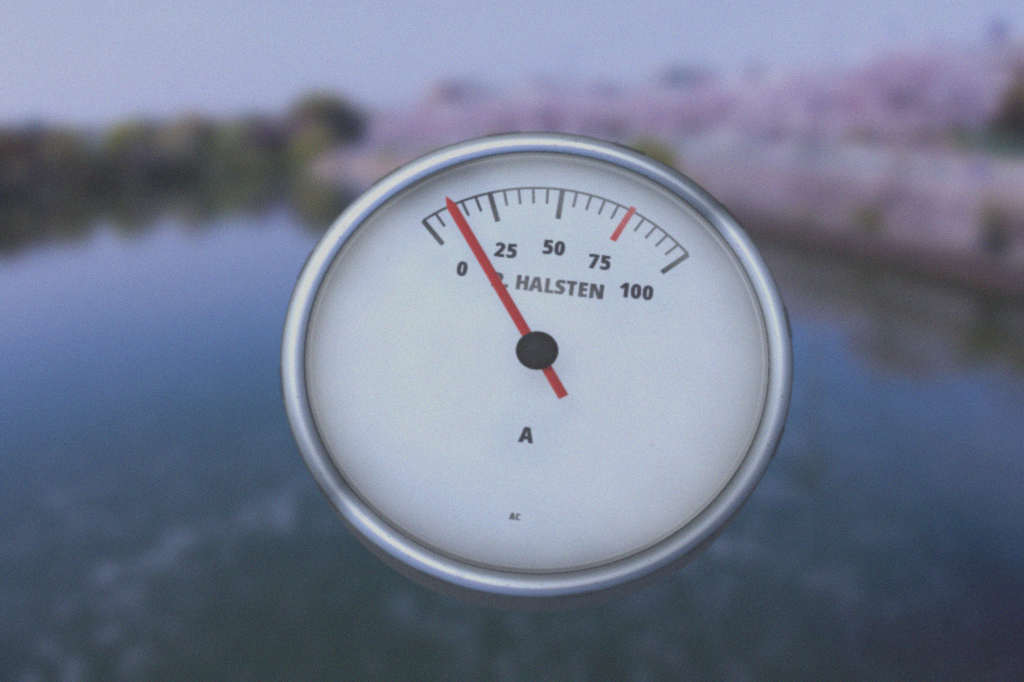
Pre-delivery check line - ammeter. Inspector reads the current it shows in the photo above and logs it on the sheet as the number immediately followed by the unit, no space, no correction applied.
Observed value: 10A
